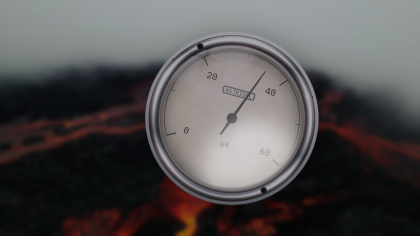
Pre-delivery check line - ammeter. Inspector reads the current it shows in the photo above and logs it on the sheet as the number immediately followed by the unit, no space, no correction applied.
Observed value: 35µA
